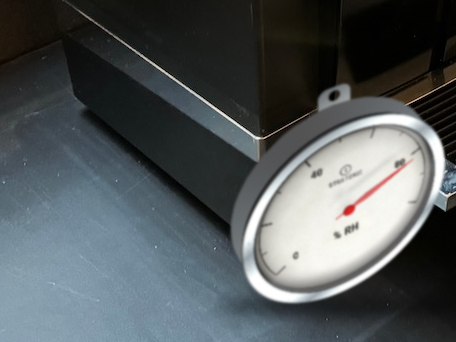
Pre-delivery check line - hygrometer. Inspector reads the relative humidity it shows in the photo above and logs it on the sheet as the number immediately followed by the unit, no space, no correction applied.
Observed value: 80%
